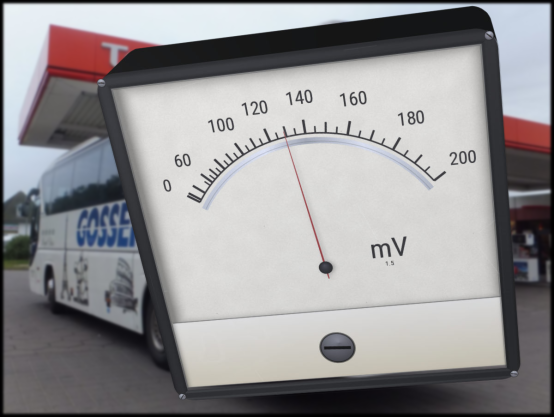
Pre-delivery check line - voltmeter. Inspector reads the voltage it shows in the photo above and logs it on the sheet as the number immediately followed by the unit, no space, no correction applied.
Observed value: 130mV
